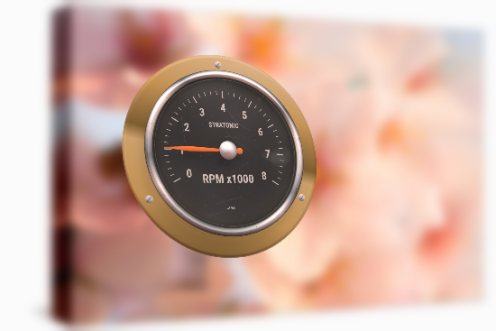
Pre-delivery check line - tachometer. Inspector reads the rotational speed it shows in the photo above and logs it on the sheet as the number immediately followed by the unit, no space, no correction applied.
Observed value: 1000rpm
